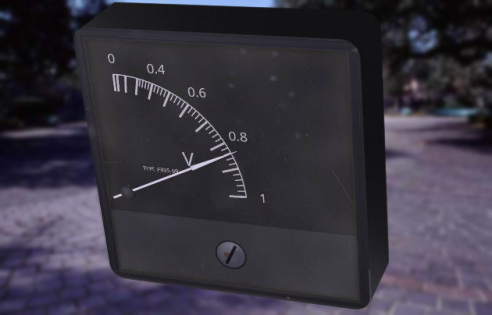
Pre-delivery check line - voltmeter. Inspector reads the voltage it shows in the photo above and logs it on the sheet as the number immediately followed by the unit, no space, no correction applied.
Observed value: 0.84V
